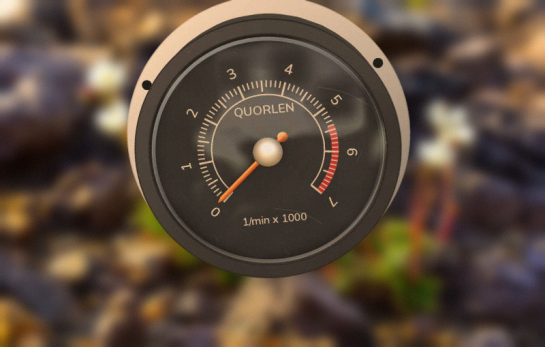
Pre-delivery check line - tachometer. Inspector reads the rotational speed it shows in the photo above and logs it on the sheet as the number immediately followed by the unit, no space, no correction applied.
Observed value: 100rpm
